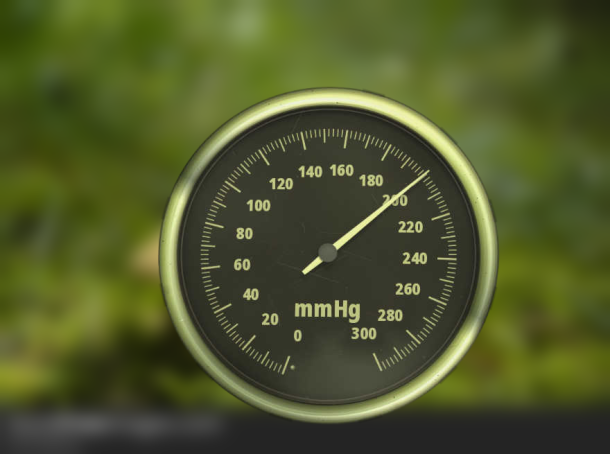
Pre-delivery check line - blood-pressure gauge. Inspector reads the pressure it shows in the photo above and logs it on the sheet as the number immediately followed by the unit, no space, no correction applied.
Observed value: 200mmHg
